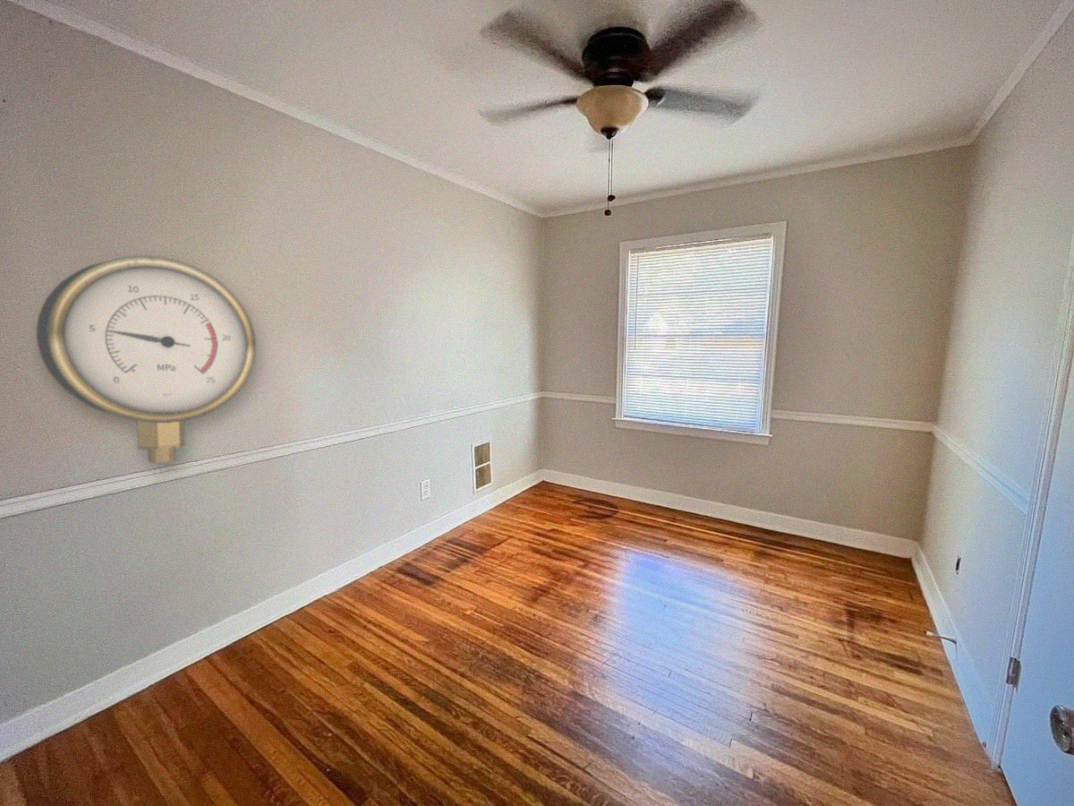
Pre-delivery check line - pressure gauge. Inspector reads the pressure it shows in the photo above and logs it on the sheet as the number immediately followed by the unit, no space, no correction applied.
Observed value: 5MPa
